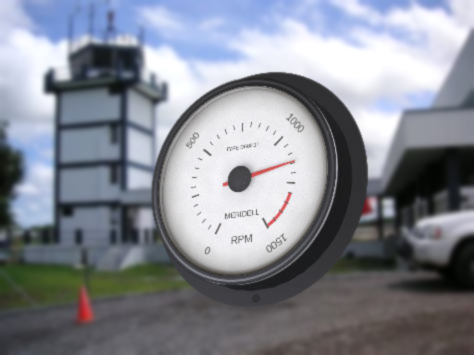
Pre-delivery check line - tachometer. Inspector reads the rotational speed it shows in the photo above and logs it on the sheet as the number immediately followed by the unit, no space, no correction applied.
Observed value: 1150rpm
